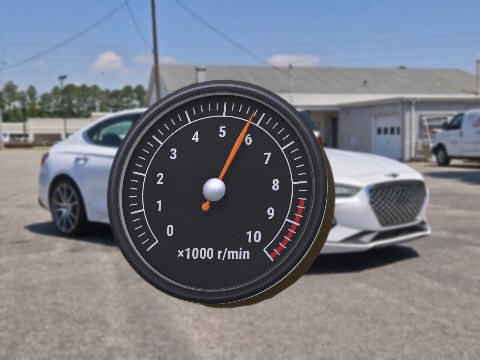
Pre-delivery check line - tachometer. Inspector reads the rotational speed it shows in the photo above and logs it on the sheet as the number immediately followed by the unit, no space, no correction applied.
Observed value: 5800rpm
